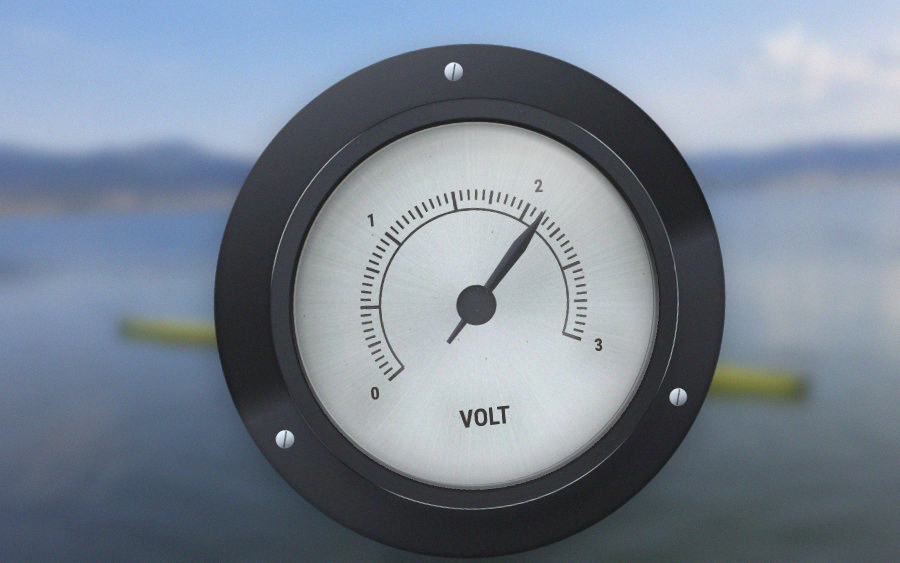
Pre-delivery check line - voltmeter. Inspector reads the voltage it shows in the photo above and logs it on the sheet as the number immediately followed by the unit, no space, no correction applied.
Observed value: 2.1V
